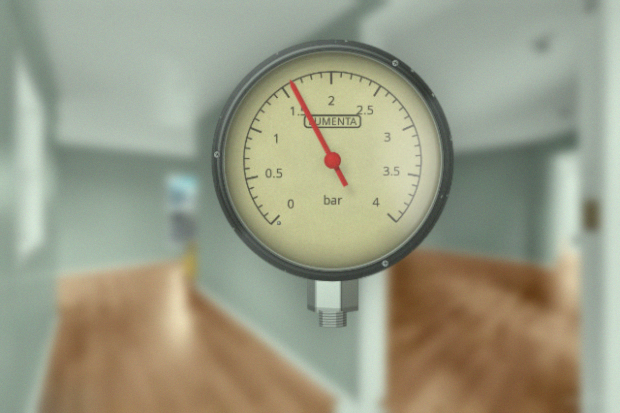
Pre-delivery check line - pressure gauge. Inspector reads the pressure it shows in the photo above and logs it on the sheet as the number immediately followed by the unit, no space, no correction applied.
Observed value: 1.6bar
